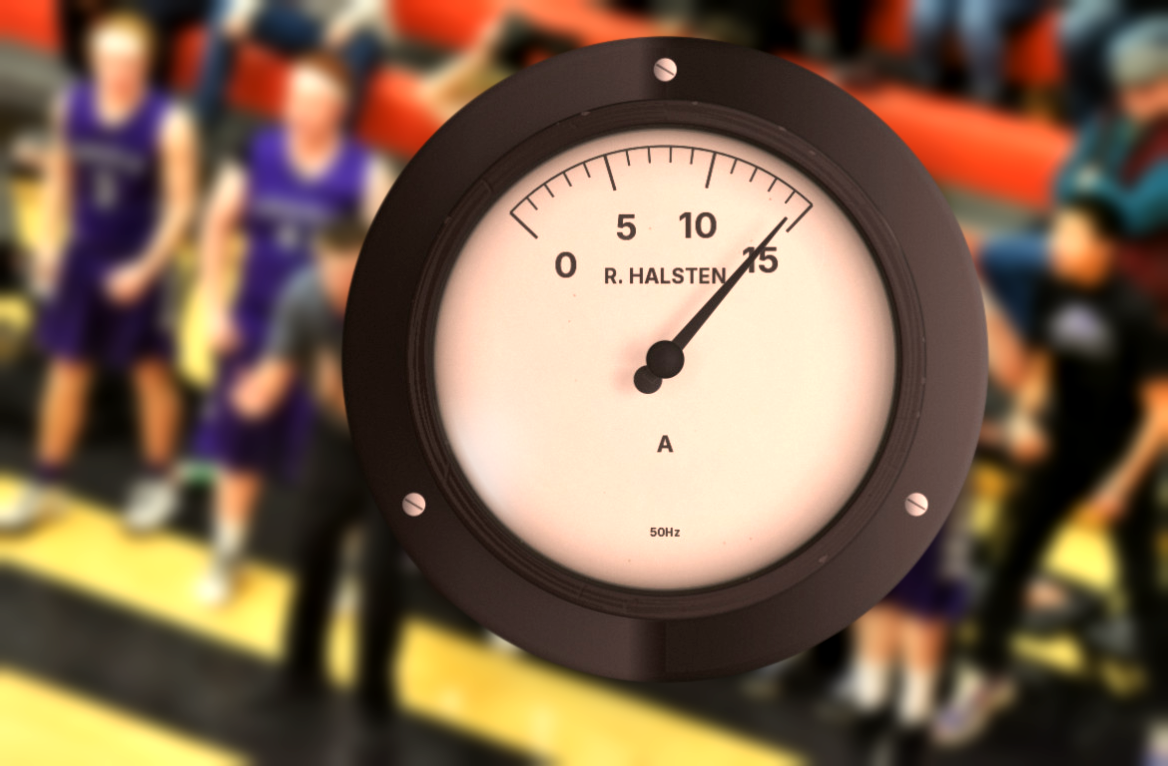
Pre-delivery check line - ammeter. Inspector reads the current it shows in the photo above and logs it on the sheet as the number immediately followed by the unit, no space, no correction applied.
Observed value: 14.5A
